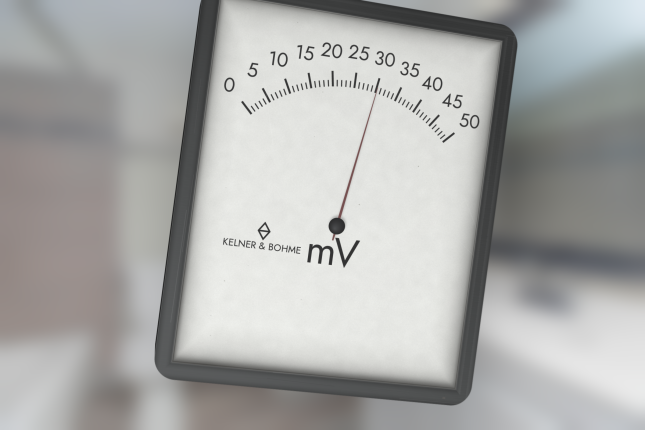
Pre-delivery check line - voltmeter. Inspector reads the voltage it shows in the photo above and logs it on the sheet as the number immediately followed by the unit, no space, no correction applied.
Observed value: 30mV
